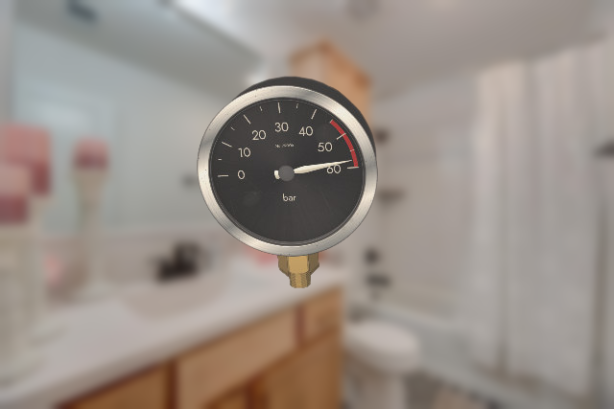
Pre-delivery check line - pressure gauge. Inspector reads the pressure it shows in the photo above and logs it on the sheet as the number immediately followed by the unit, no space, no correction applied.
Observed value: 57.5bar
